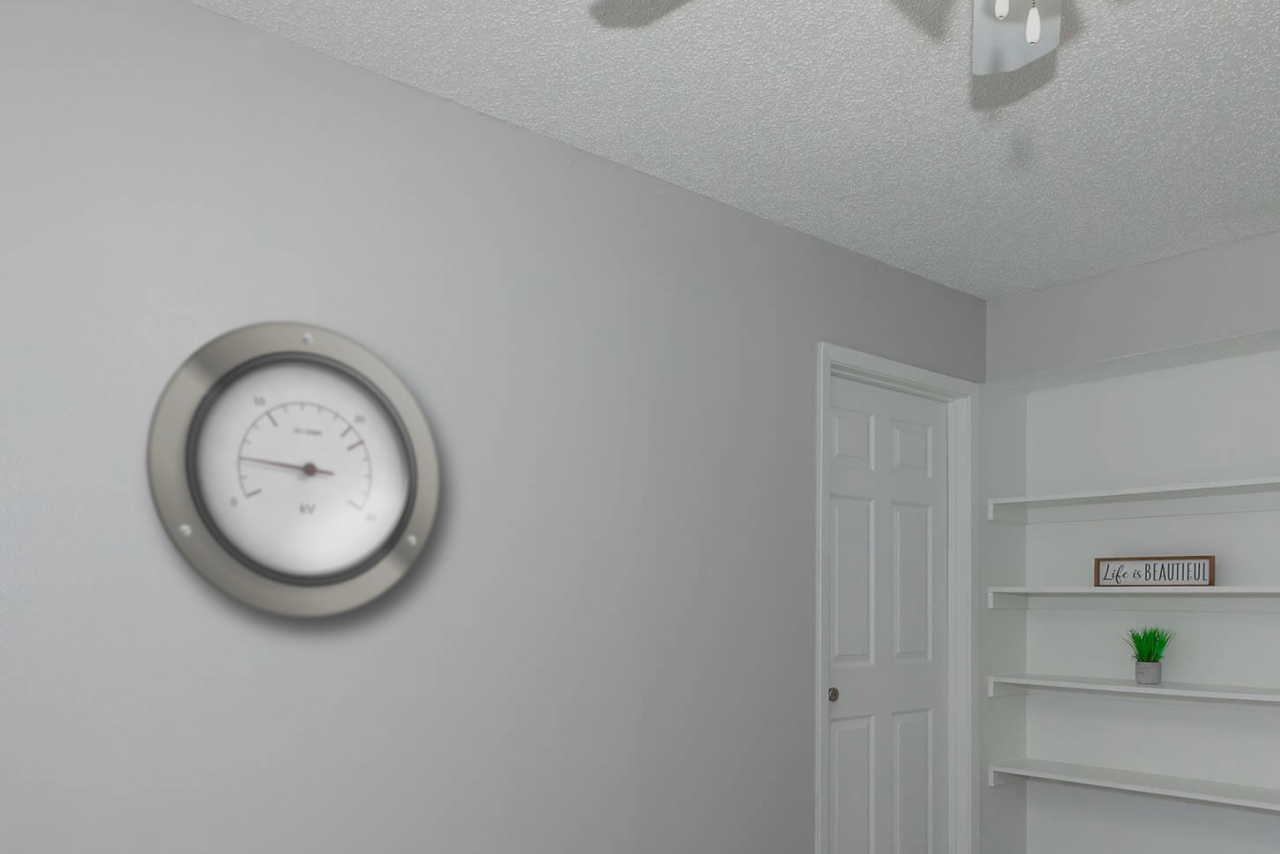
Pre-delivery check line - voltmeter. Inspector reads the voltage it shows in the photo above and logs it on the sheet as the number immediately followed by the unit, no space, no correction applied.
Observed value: 4kV
